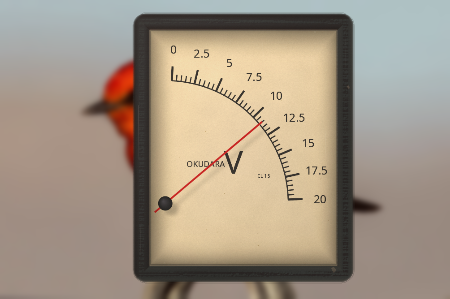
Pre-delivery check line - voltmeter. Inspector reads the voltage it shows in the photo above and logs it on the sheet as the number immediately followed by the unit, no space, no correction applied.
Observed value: 11V
